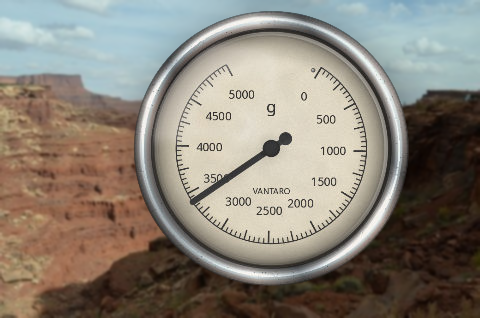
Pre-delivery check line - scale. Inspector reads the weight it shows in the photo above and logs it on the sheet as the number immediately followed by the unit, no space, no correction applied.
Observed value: 3400g
